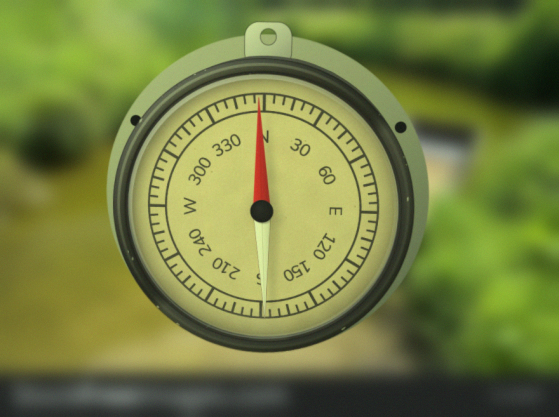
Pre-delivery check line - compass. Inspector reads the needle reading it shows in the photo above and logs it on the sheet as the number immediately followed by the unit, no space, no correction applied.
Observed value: 357.5°
